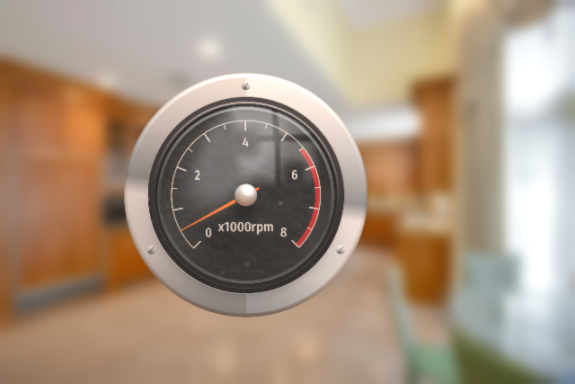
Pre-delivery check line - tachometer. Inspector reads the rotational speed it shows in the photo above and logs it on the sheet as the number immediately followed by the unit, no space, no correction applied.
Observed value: 500rpm
